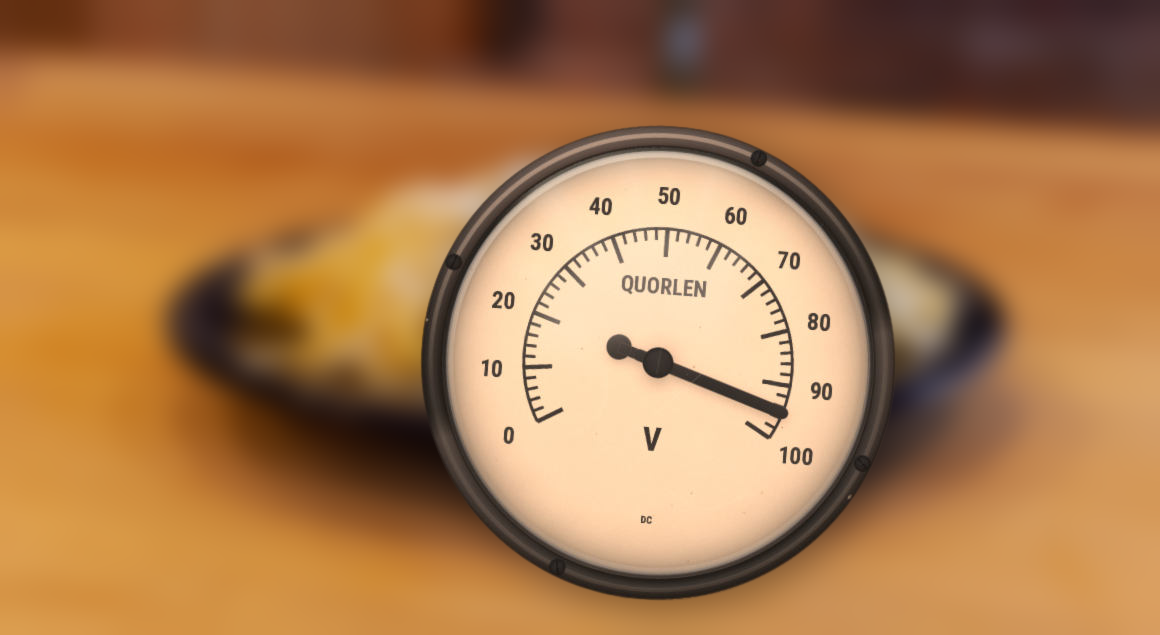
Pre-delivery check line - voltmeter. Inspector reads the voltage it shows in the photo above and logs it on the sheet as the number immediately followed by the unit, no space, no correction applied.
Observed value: 95V
